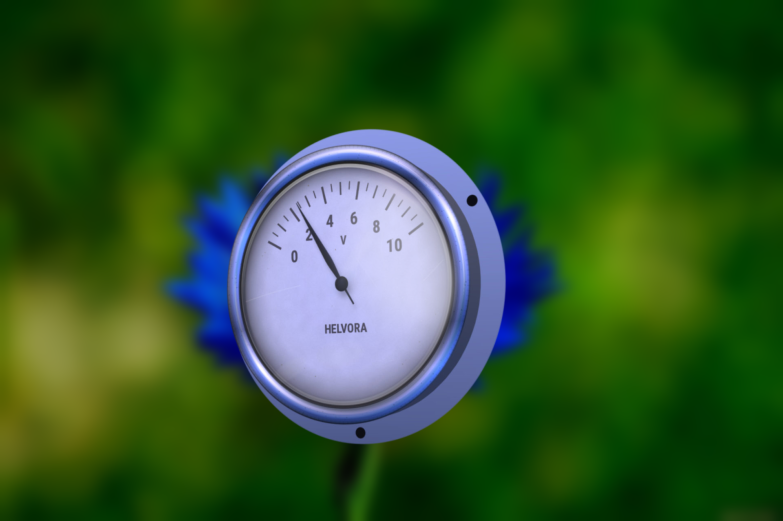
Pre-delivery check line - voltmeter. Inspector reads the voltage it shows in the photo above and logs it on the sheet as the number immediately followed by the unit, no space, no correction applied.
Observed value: 2.5V
